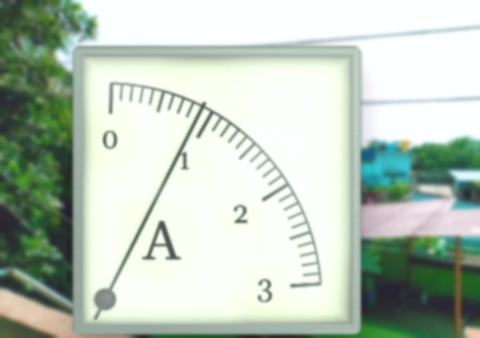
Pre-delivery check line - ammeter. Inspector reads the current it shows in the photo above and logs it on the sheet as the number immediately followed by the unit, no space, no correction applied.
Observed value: 0.9A
